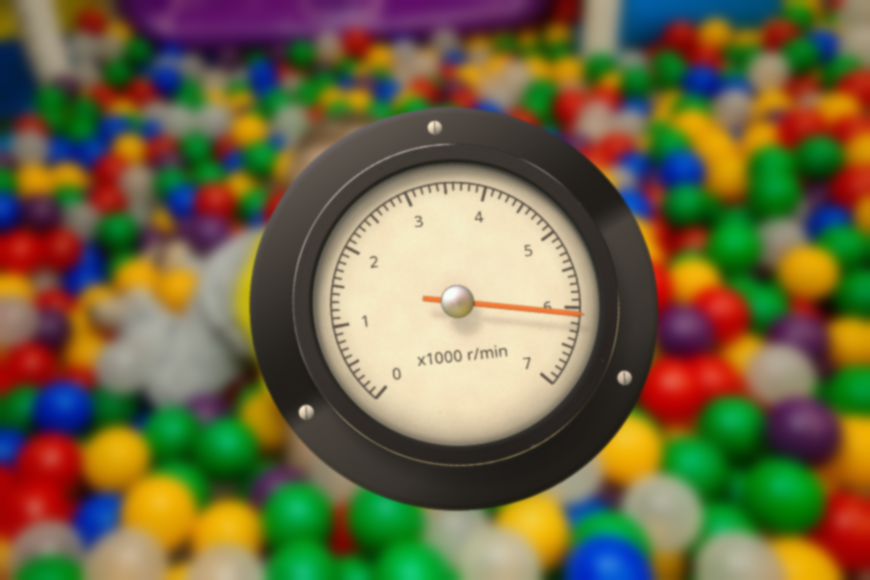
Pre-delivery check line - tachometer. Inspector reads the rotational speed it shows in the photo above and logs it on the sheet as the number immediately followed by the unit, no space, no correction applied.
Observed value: 6100rpm
